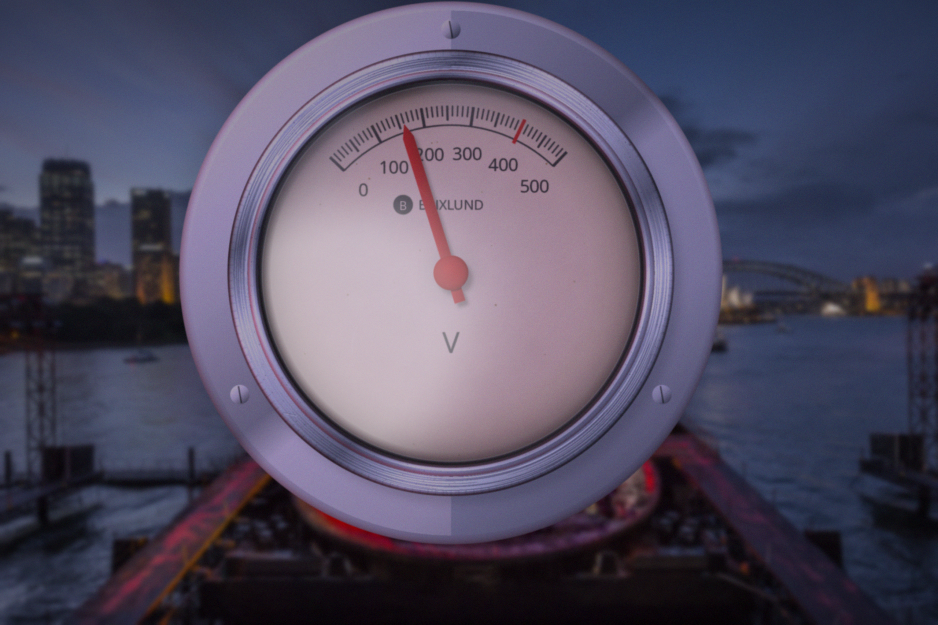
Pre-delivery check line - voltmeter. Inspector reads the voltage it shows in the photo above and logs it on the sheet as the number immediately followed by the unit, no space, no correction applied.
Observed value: 160V
